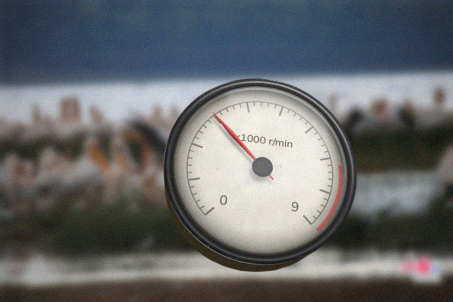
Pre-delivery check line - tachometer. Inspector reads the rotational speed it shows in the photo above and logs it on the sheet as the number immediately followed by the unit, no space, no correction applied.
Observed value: 3000rpm
